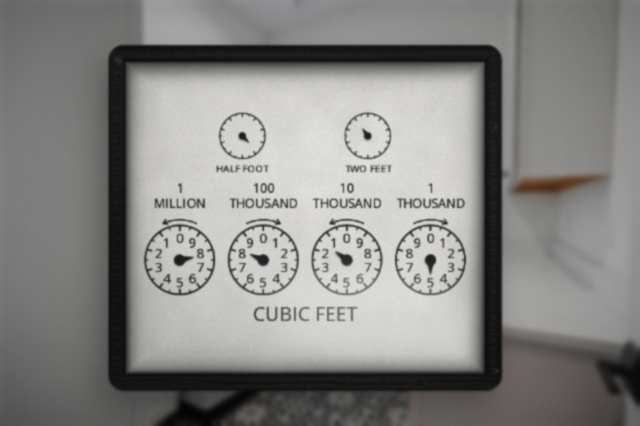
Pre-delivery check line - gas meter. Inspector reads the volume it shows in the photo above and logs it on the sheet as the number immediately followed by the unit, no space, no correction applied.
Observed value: 781500ft³
